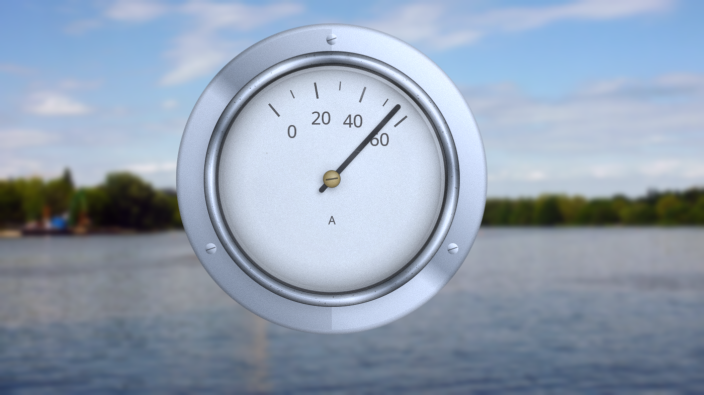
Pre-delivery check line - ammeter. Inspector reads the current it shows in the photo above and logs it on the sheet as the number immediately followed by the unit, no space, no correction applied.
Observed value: 55A
